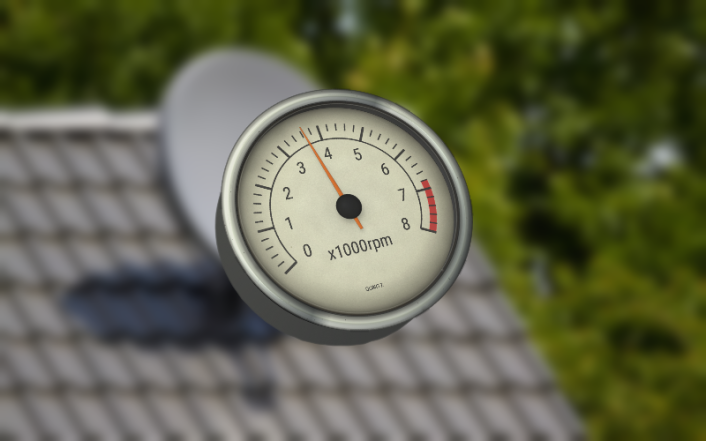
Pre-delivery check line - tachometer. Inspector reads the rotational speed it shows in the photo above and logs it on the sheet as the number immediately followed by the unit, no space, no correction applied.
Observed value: 3600rpm
